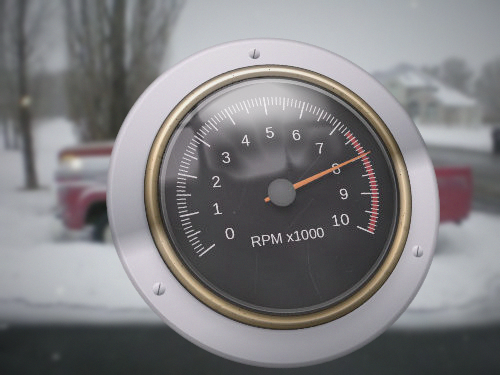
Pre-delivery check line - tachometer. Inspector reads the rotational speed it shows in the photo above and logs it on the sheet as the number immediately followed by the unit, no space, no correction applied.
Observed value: 8000rpm
